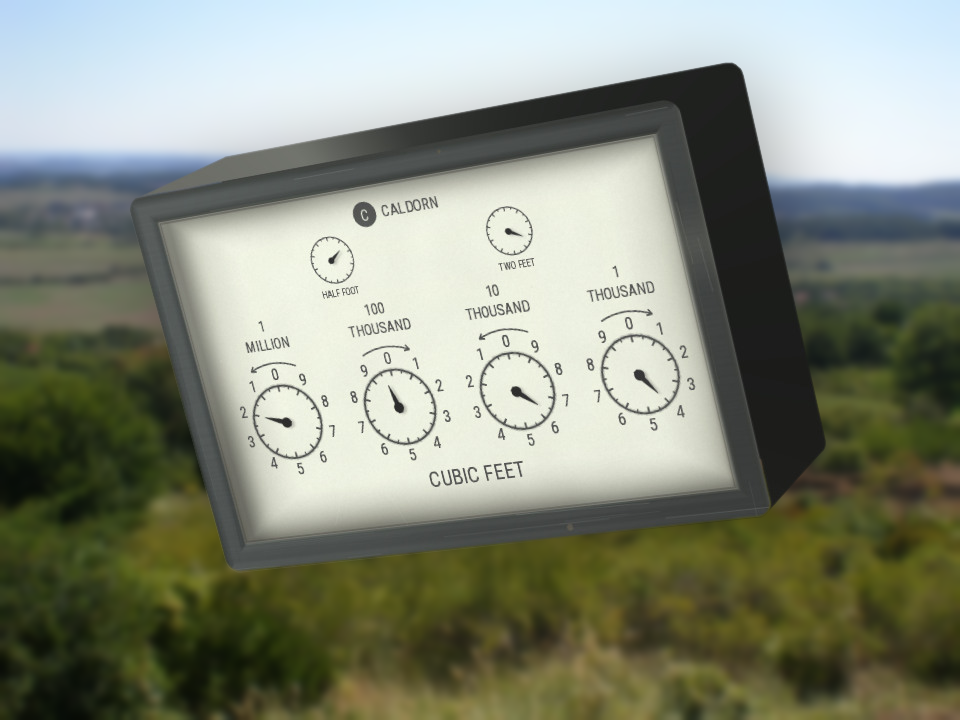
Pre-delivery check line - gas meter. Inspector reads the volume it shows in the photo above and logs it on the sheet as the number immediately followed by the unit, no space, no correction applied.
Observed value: 196400ft³
